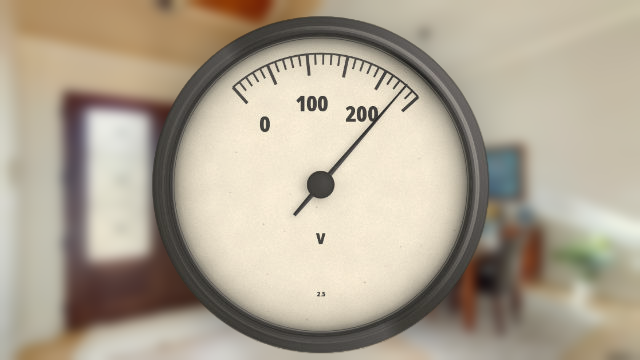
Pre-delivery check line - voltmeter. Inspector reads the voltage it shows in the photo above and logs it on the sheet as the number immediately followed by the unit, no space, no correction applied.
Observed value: 230V
